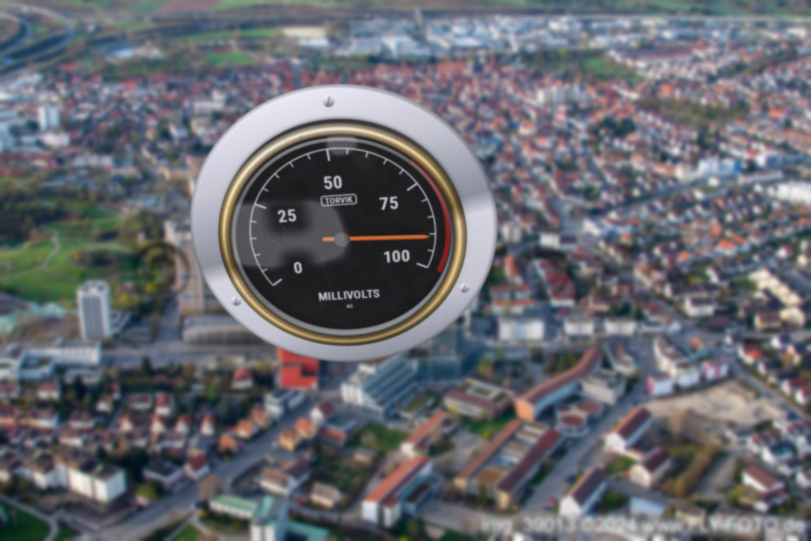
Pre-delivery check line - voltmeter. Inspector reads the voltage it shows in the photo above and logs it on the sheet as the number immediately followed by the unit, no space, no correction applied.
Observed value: 90mV
